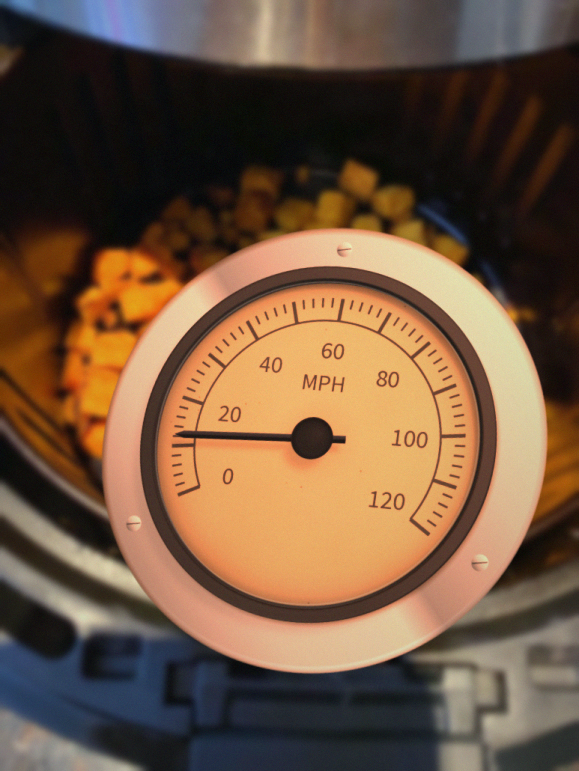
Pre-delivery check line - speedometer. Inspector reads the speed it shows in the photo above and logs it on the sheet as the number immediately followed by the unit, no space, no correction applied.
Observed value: 12mph
